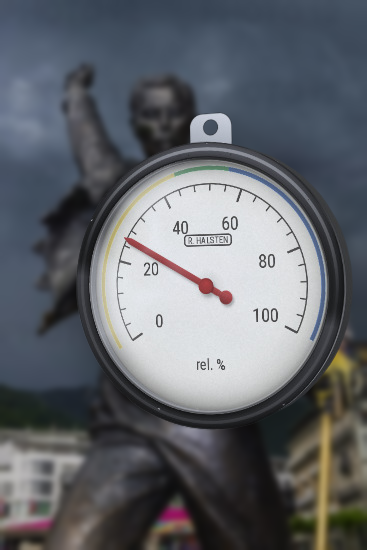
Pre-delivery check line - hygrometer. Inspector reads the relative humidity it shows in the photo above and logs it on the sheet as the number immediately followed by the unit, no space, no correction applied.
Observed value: 26%
